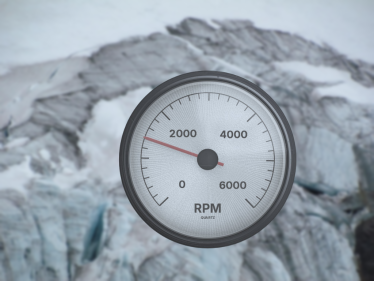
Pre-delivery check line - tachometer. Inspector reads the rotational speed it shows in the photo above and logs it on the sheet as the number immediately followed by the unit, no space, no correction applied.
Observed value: 1400rpm
